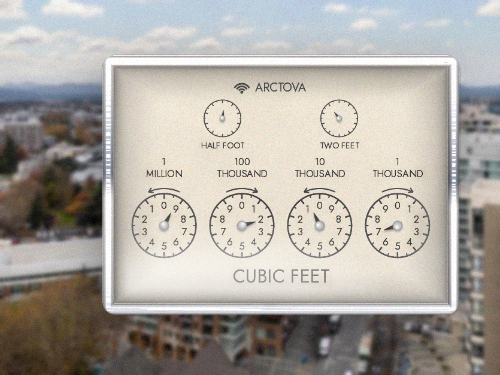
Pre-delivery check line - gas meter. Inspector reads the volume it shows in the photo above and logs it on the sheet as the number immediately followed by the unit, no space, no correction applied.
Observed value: 920700ft³
